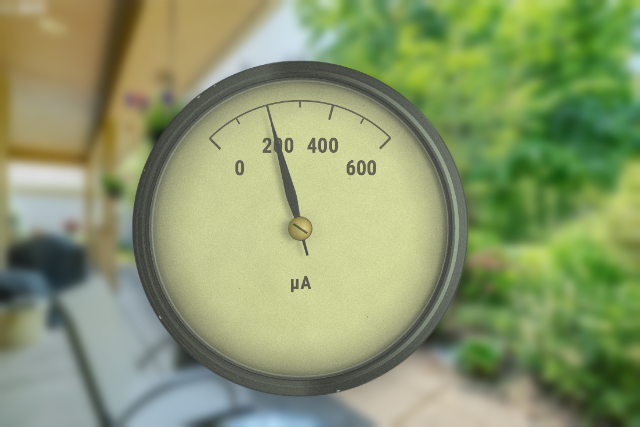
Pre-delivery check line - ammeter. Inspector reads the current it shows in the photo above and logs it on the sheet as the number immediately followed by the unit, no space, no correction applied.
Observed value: 200µA
